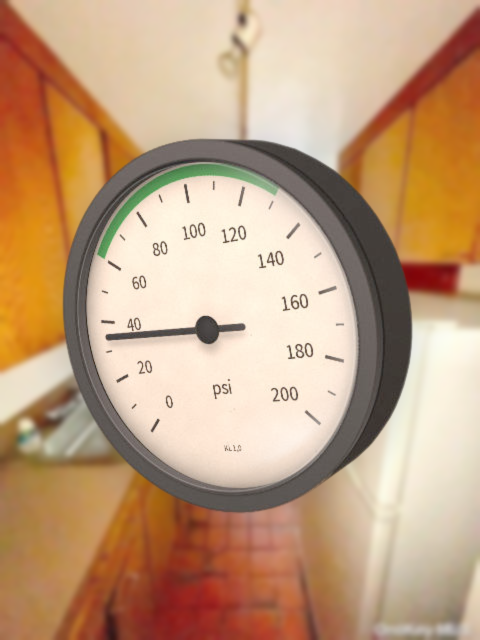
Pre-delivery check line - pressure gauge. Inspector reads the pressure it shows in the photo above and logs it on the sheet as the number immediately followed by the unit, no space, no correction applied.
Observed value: 35psi
